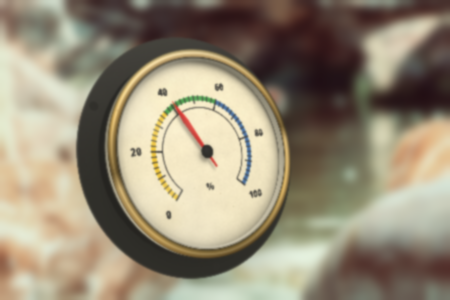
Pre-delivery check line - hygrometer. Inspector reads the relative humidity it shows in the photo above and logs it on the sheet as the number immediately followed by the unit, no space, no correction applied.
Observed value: 40%
